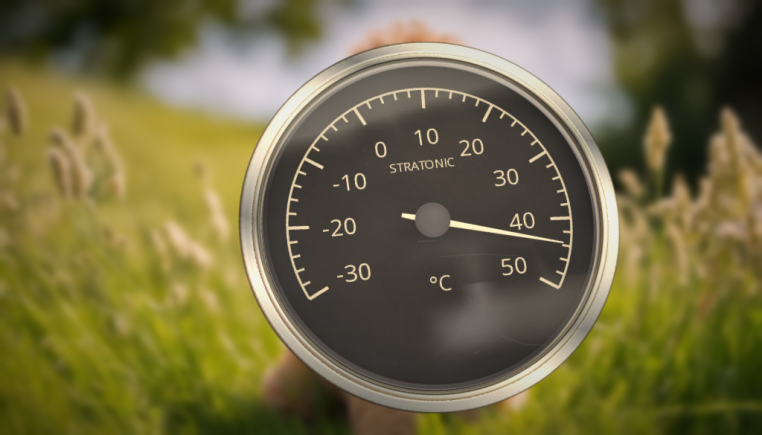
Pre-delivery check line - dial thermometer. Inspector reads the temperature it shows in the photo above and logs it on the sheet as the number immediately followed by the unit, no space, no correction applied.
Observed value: 44°C
